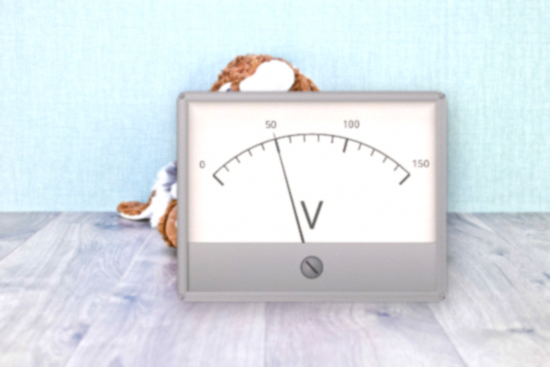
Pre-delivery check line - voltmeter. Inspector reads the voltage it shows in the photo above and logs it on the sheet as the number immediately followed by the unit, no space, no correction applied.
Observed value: 50V
